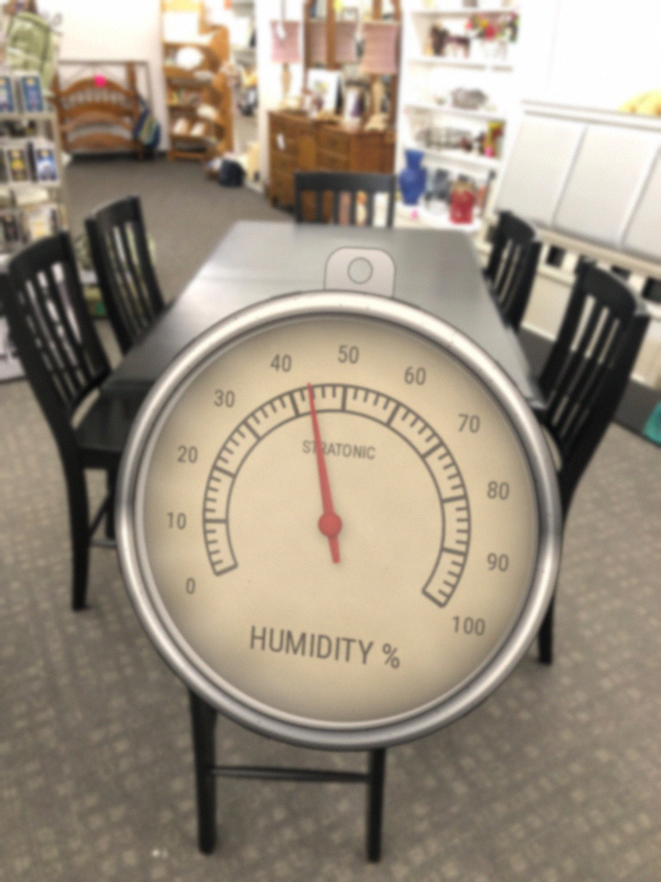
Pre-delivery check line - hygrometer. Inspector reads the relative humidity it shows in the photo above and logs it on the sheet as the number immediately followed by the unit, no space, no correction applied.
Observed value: 44%
